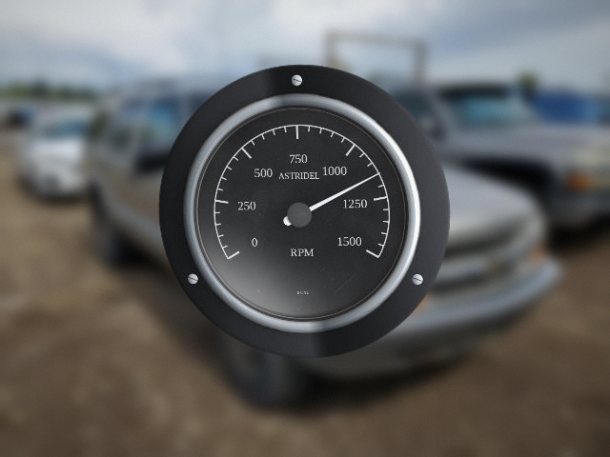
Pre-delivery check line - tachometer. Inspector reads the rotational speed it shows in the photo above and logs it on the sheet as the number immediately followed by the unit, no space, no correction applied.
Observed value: 1150rpm
